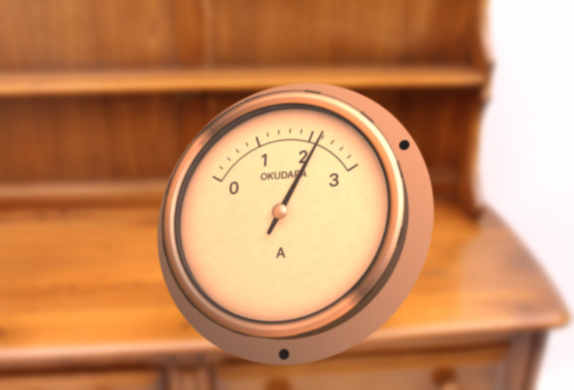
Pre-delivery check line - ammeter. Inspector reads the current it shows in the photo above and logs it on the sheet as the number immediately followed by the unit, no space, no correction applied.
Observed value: 2.2A
